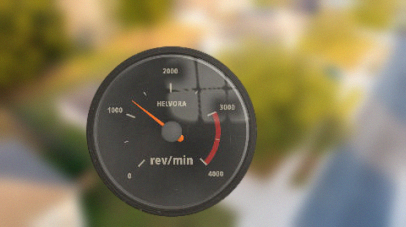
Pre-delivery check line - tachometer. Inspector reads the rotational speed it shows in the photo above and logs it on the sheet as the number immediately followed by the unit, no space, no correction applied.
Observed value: 1250rpm
